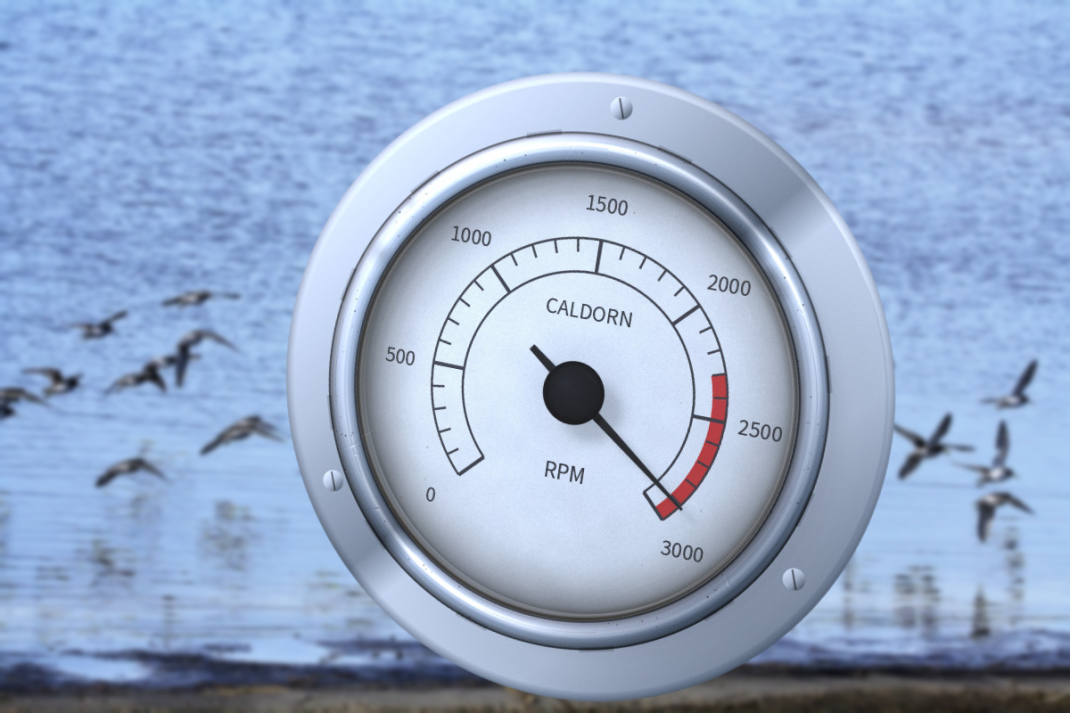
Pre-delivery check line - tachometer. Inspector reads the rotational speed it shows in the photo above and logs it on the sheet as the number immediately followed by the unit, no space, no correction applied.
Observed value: 2900rpm
